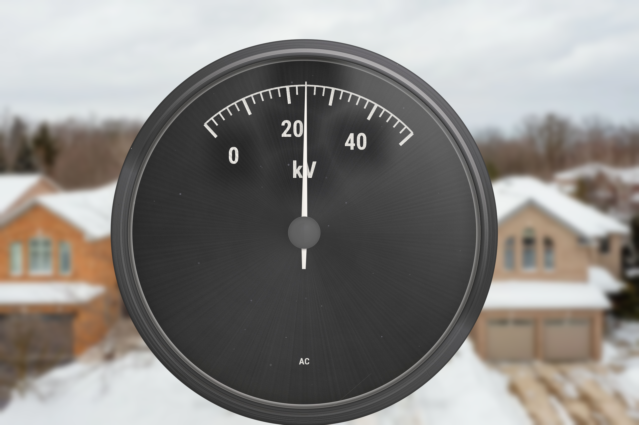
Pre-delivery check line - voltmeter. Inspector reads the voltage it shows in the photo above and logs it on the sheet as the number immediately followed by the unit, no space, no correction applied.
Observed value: 24kV
